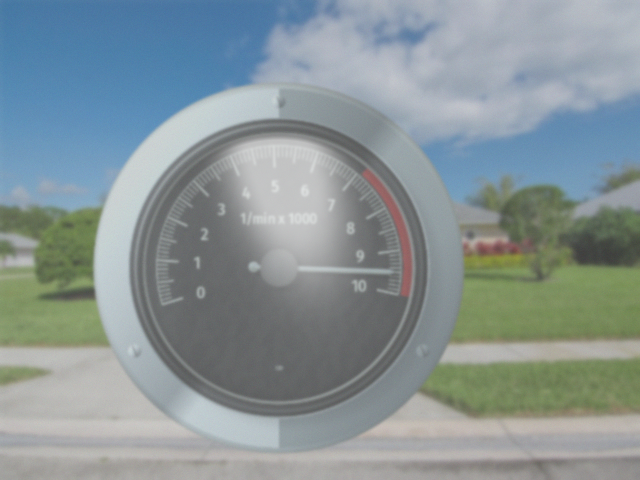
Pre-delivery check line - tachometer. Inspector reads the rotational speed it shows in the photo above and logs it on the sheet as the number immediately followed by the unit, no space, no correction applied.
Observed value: 9500rpm
